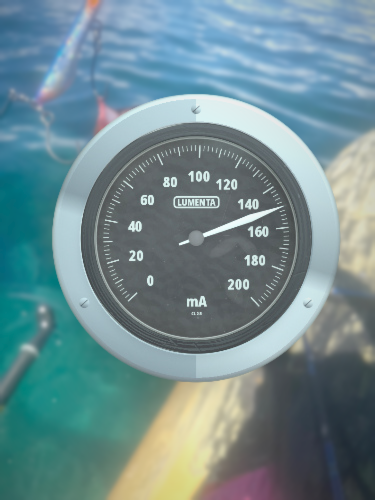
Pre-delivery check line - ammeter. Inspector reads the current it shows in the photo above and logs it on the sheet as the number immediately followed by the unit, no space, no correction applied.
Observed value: 150mA
